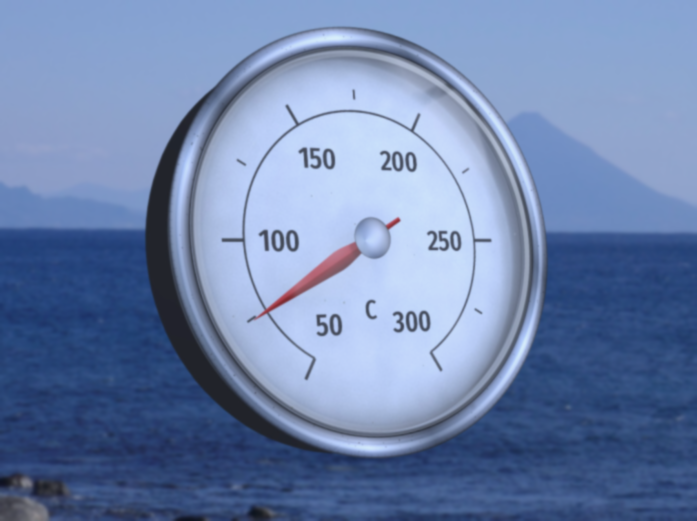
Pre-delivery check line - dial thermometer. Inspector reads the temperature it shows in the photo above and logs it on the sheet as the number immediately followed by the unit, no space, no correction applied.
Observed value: 75°C
